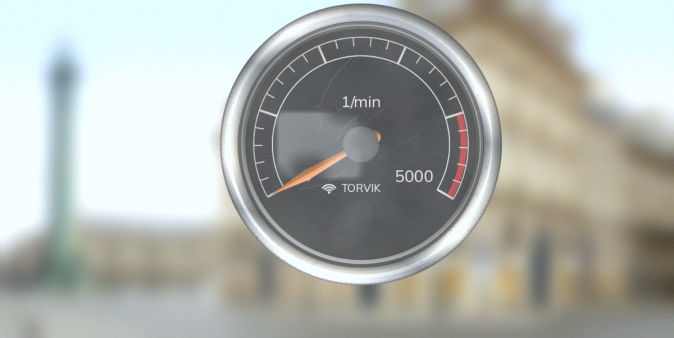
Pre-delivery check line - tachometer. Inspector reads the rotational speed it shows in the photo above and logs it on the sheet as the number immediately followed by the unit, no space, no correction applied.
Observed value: 0rpm
